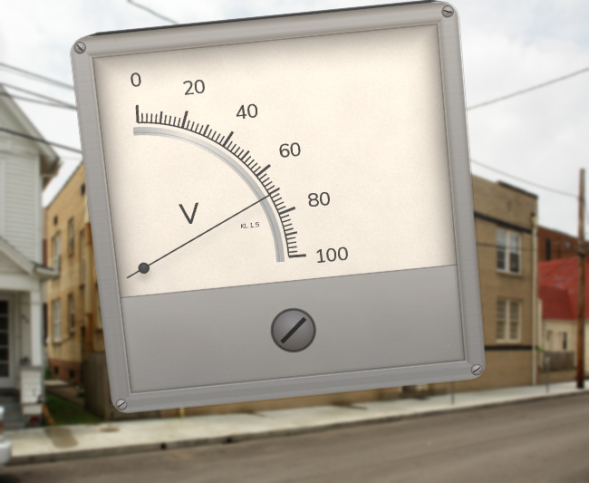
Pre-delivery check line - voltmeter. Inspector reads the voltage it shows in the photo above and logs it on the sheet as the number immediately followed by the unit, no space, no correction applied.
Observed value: 70V
